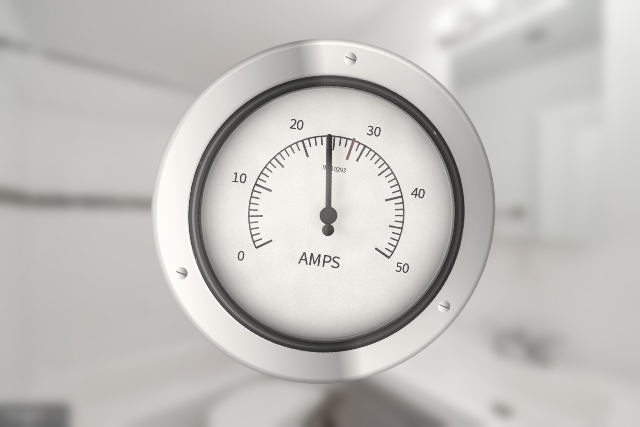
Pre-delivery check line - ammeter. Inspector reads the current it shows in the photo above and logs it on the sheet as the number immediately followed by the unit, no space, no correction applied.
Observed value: 24A
